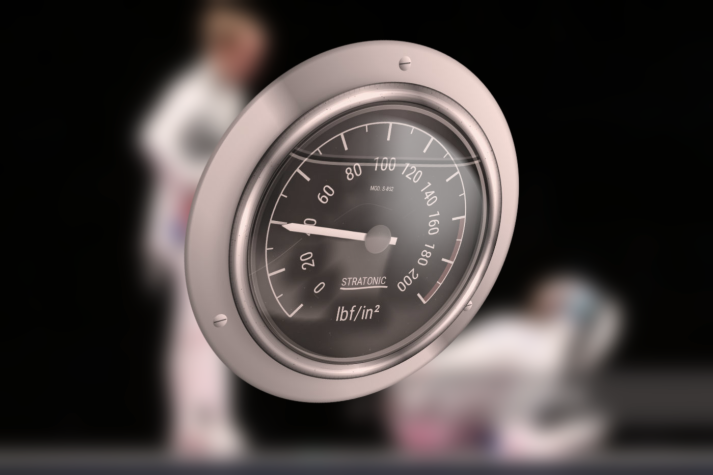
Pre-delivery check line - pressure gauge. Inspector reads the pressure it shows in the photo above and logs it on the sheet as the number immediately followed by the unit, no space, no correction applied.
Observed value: 40psi
